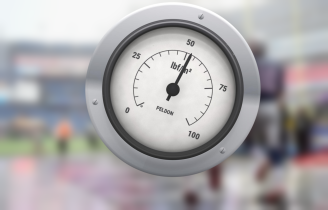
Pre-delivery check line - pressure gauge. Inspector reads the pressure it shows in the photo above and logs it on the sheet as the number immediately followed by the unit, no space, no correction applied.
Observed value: 52.5psi
